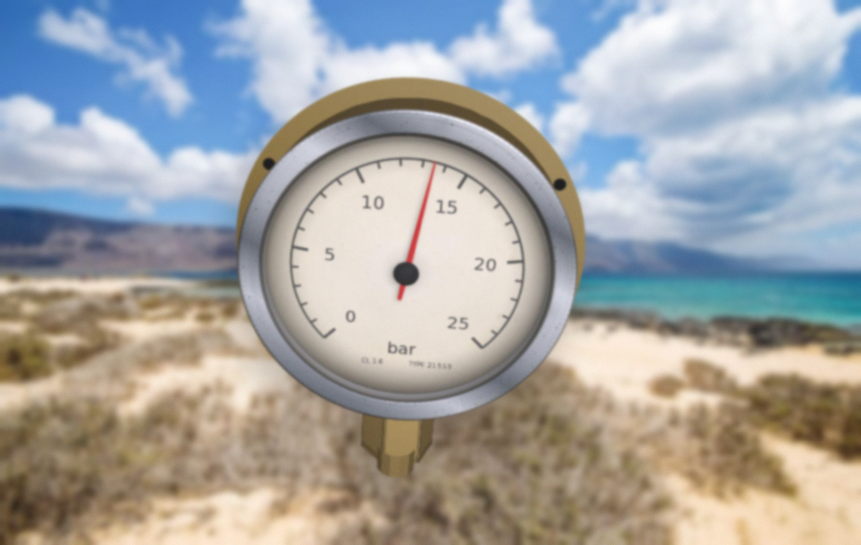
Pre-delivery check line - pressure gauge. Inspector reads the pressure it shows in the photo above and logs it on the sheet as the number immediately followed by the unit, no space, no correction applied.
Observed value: 13.5bar
